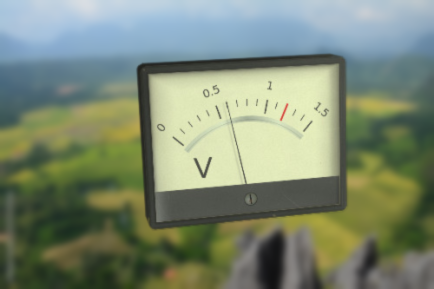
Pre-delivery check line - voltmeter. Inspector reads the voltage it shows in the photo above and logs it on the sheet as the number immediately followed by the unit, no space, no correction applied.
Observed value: 0.6V
